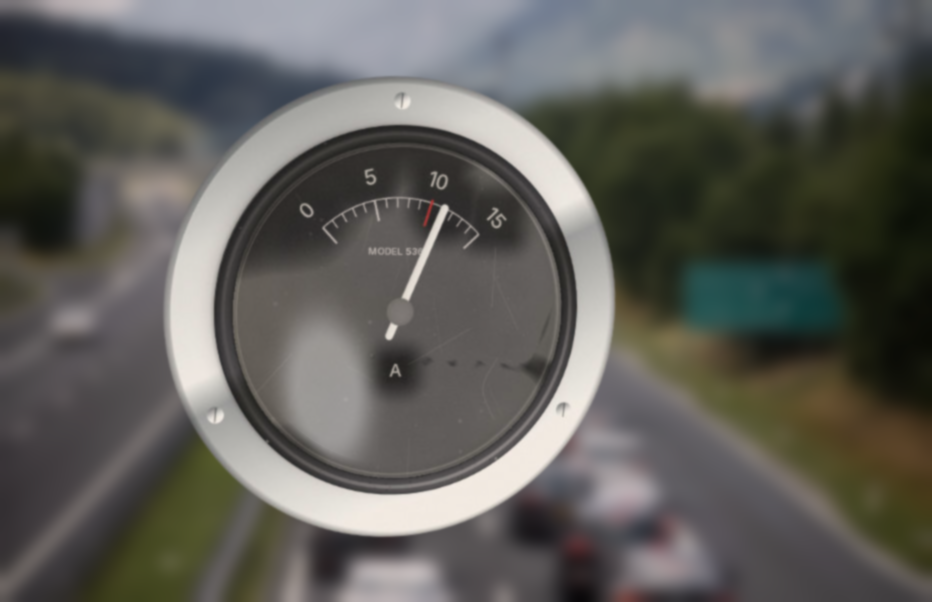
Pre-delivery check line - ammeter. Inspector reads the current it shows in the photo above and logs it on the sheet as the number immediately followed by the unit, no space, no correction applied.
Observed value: 11A
